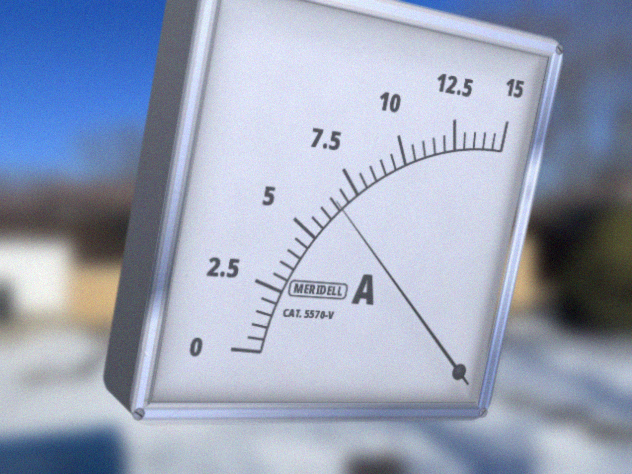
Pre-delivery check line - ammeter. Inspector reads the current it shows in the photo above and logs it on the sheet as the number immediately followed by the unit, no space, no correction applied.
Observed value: 6.5A
